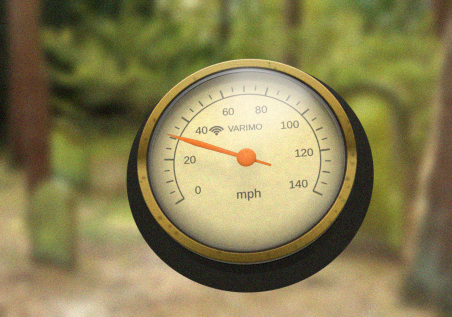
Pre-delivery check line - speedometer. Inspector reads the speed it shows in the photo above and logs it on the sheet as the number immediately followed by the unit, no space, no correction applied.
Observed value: 30mph
